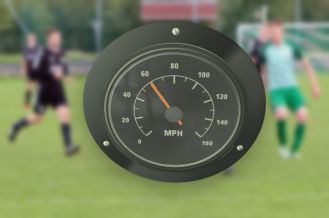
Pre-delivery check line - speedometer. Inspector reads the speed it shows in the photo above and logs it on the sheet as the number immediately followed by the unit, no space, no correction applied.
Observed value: 60mph
